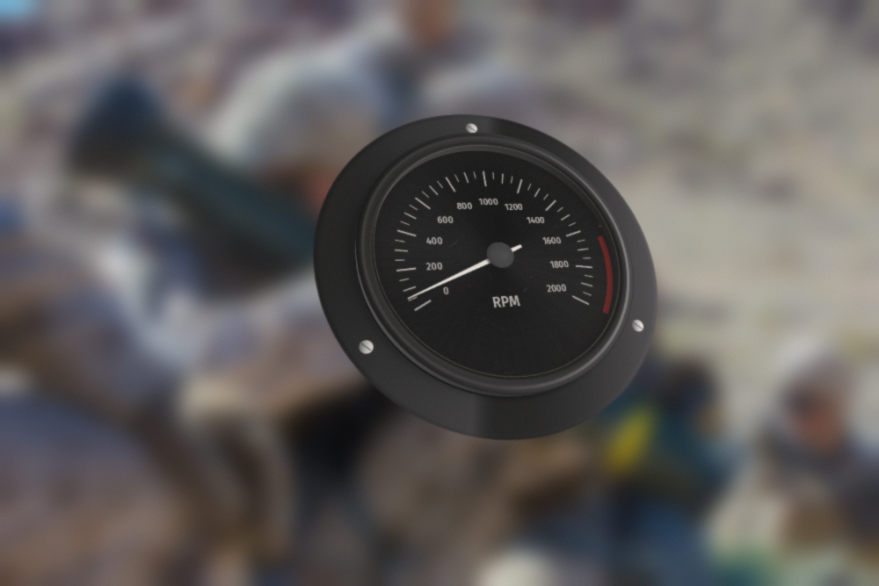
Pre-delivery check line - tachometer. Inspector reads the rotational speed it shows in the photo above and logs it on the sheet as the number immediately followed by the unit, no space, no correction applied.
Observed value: 50rpm
